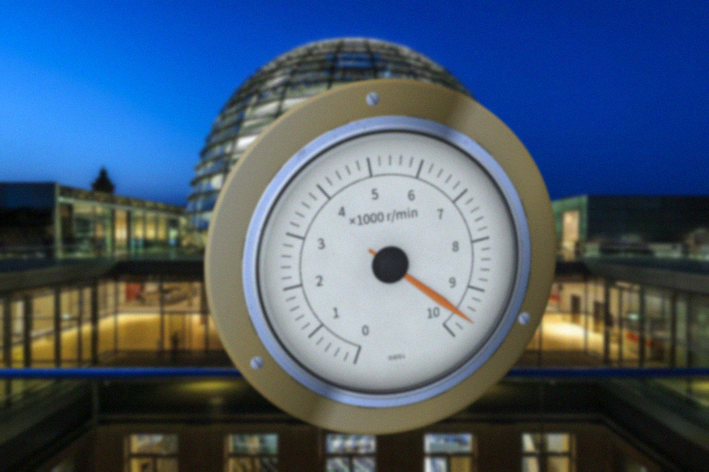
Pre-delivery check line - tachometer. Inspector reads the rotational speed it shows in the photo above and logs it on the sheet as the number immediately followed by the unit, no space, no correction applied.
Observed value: 9600rpm
